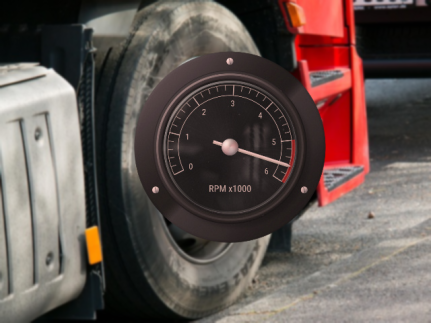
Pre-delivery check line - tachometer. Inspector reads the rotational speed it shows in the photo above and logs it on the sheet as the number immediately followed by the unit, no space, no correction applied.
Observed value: 5600rpm
